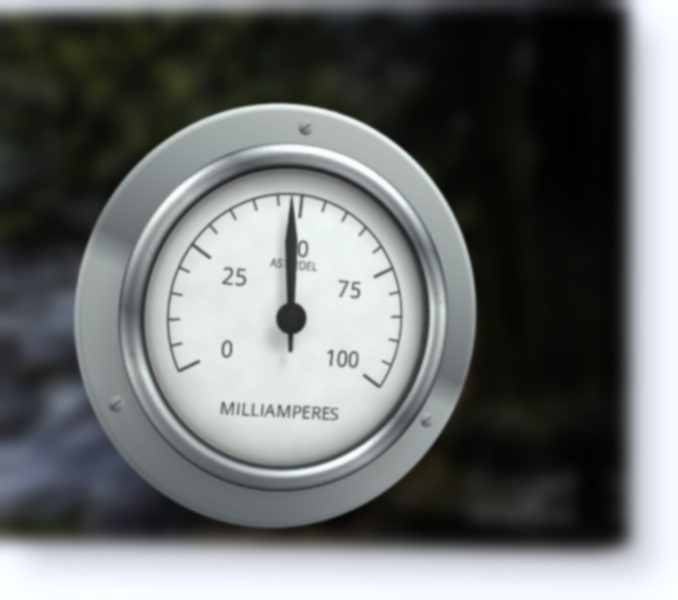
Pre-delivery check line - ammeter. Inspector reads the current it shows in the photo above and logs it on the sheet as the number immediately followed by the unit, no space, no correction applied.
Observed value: 47.5mA
